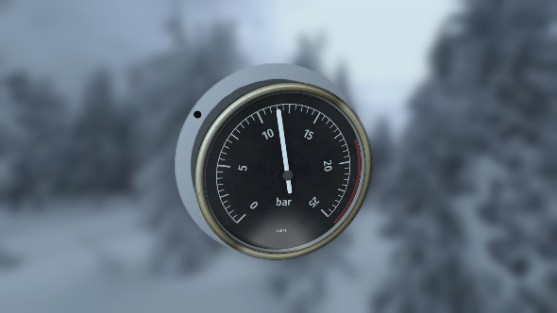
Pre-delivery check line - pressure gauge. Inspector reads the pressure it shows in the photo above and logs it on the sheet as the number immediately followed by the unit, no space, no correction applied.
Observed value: 11.5bar
